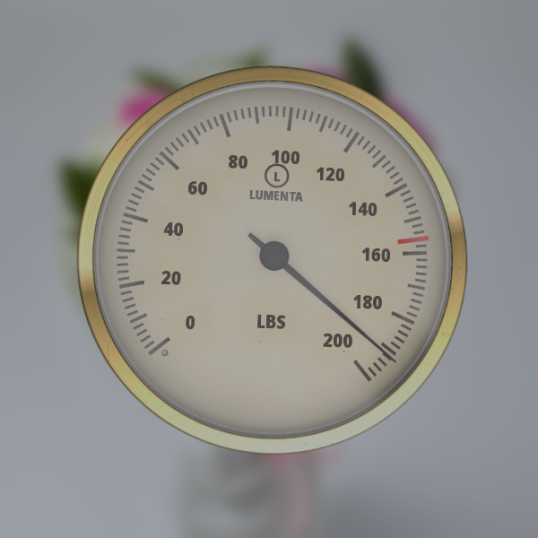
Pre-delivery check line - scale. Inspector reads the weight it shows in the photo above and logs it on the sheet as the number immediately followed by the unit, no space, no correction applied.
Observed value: 192lb
